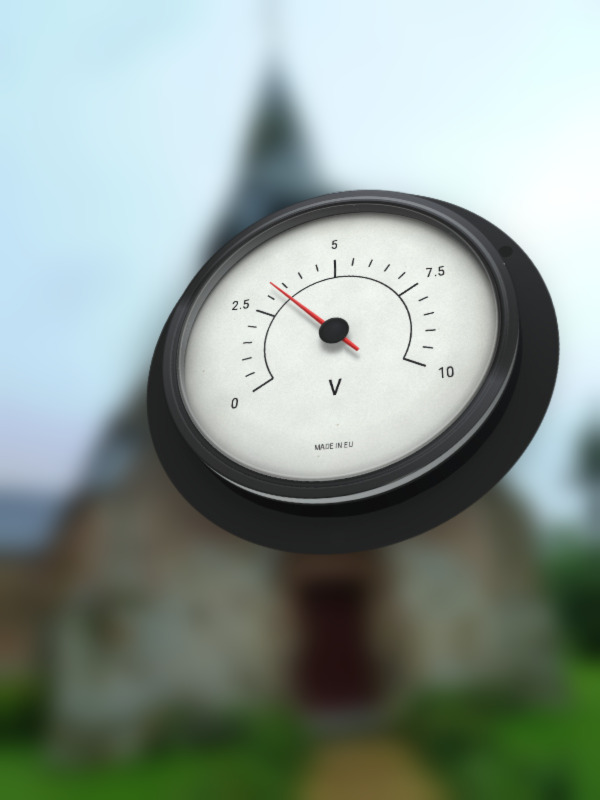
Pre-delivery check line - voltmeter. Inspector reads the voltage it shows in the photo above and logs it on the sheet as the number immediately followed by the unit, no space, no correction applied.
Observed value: 3.25V
